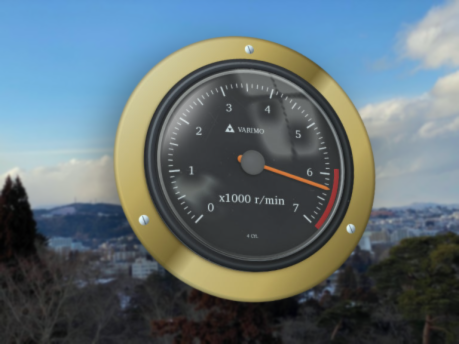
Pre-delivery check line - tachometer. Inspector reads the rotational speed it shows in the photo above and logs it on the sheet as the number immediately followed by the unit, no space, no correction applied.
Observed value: 6300rpm
